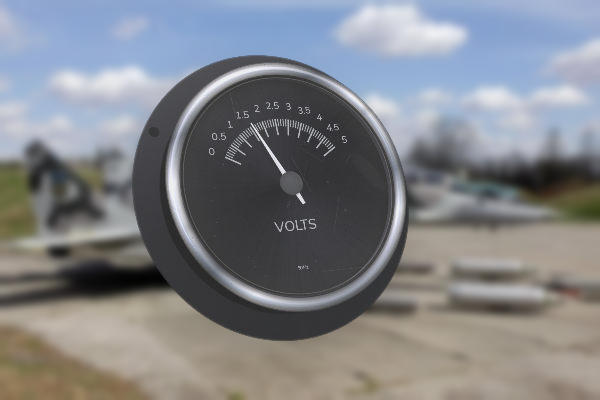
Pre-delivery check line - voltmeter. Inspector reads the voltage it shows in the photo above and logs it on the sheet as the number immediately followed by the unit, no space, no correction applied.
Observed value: 1.5V
